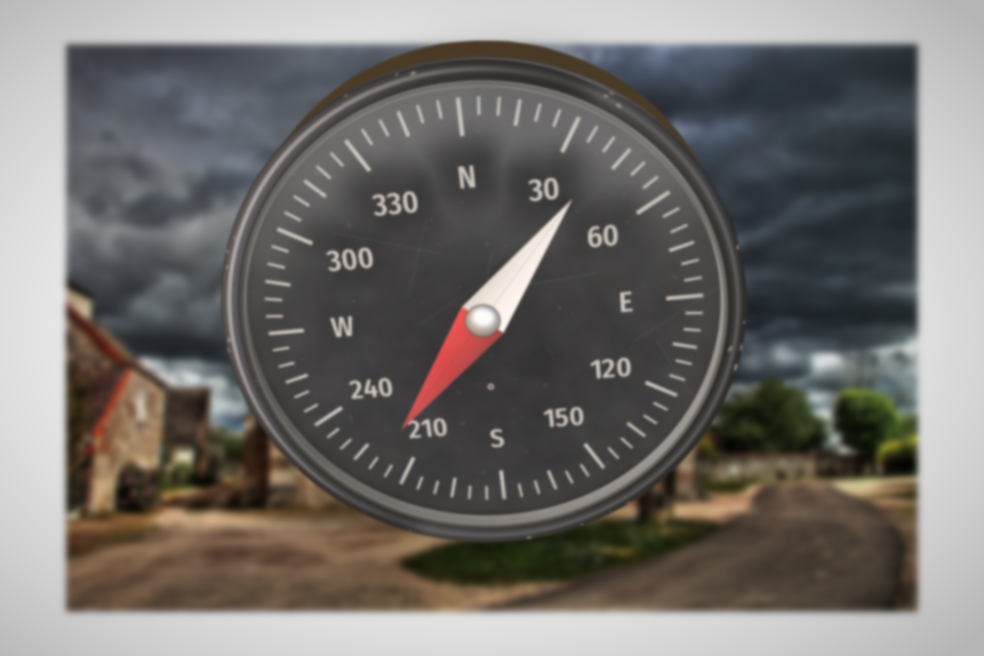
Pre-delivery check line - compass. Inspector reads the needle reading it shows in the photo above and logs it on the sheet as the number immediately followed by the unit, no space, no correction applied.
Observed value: 220°
